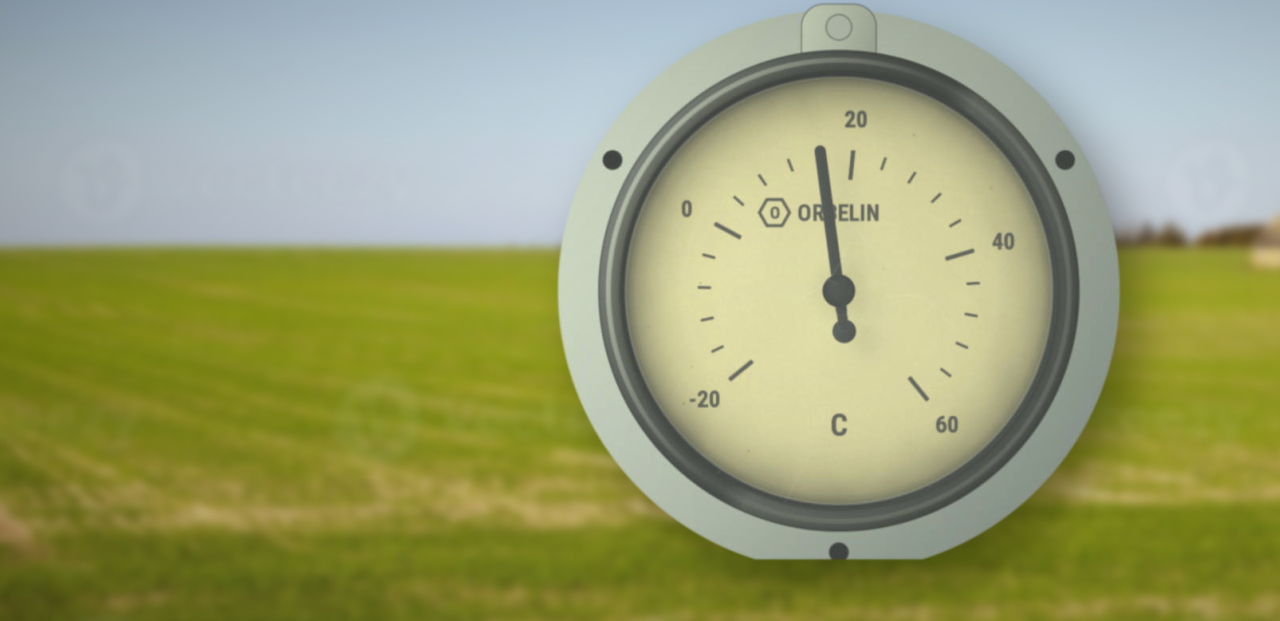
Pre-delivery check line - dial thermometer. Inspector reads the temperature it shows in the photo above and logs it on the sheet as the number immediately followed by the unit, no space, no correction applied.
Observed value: 16°C
